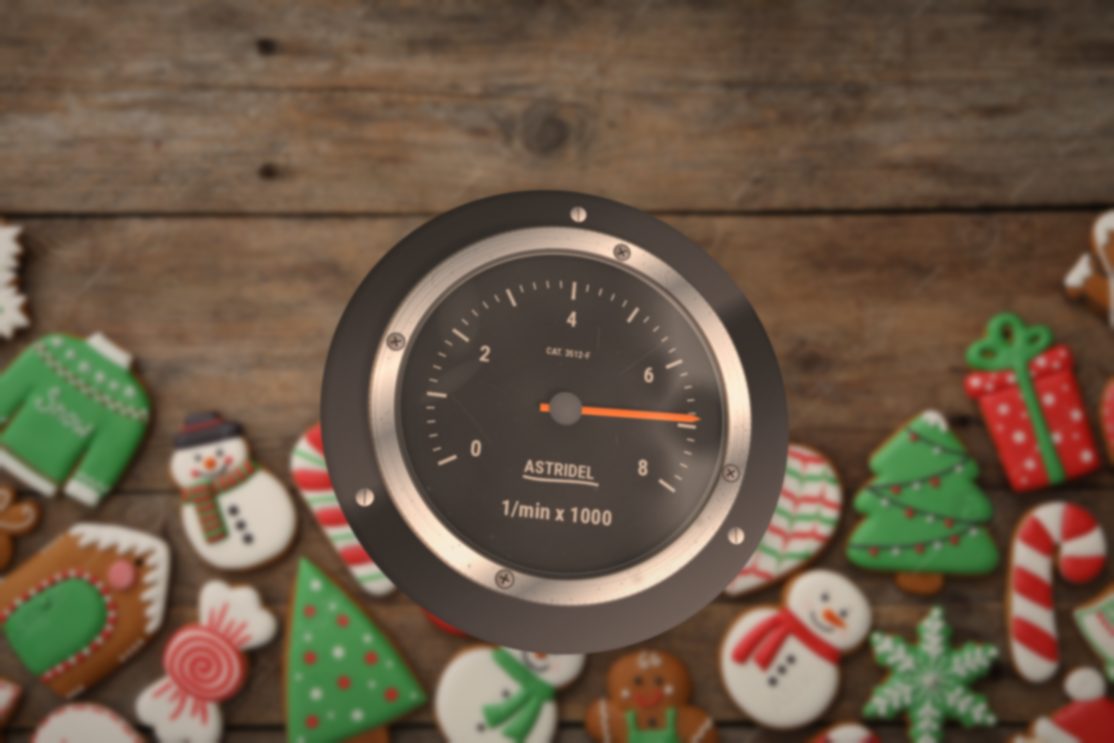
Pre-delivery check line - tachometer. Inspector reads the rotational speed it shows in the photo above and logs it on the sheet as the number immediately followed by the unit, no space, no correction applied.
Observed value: 6900rpm
